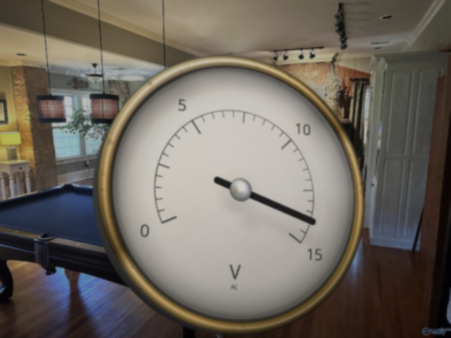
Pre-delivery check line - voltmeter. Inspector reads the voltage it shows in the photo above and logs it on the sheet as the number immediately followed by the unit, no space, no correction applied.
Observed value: 14V
